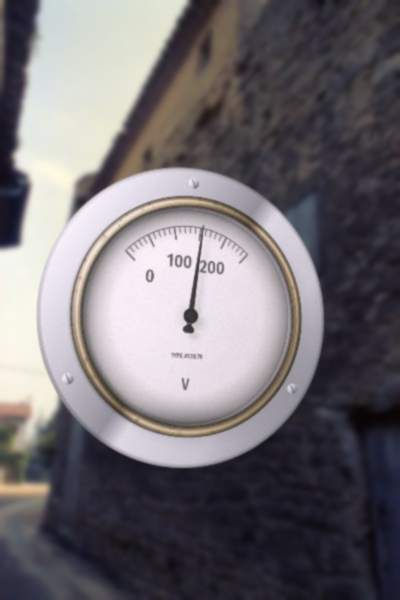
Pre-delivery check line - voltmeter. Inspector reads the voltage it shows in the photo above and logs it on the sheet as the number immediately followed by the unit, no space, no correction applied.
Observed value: 150V
